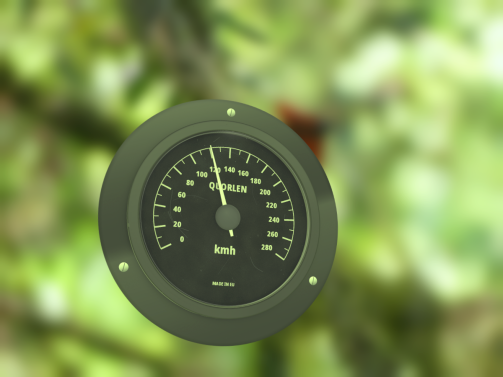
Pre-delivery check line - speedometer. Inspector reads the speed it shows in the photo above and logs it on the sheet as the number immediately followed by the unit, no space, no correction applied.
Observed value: 120km/h
